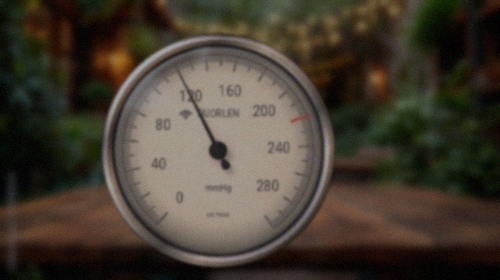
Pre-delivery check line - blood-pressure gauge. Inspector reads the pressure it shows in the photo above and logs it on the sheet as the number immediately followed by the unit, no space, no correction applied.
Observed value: 120mmHg
